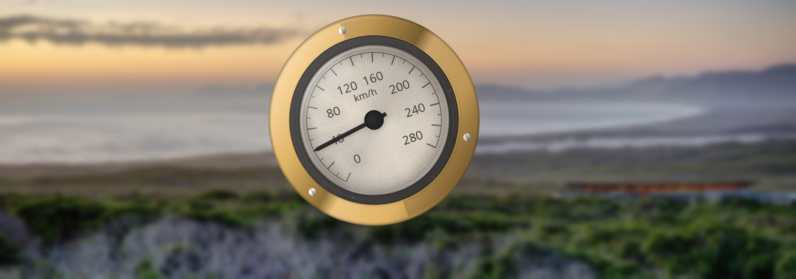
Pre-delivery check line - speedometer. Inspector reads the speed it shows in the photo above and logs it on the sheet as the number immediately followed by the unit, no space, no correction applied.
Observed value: 40km/h
